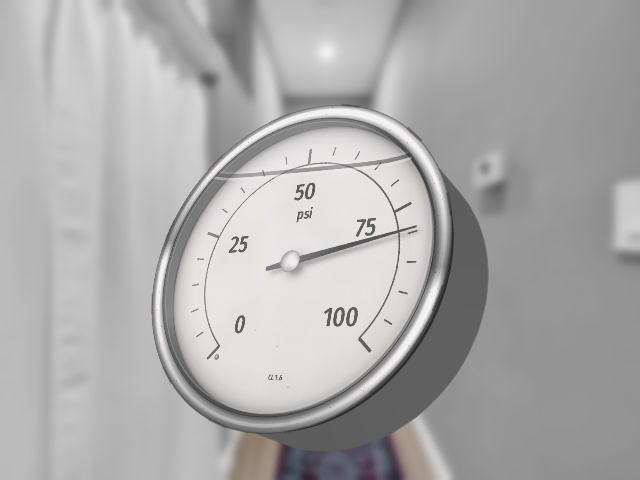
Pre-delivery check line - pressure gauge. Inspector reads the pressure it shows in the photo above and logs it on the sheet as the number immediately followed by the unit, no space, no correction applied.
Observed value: 80psi
